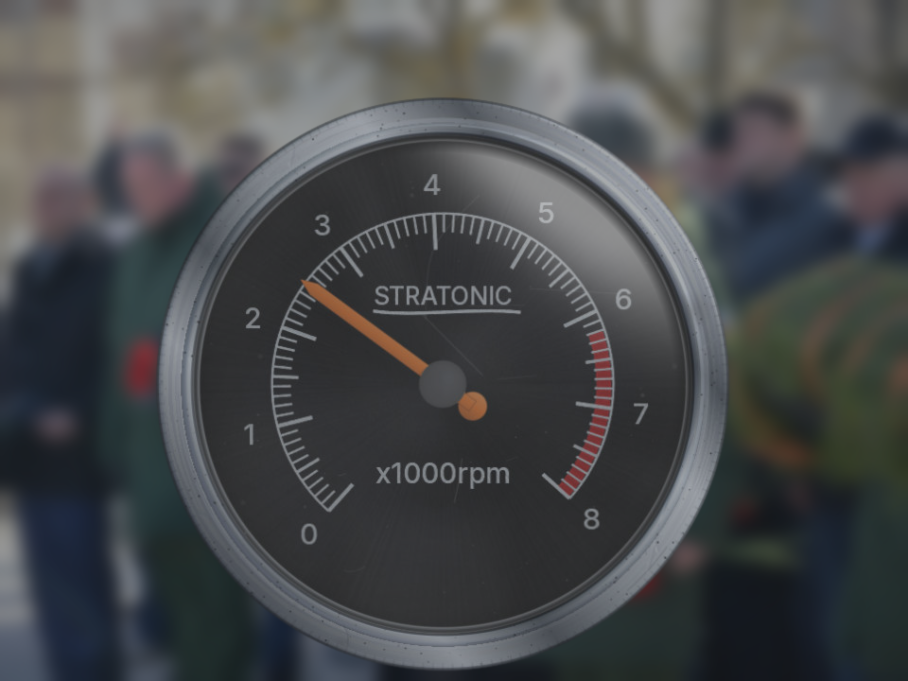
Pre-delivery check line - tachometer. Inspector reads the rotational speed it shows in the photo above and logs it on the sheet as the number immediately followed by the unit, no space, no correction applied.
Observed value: 2500rpm
